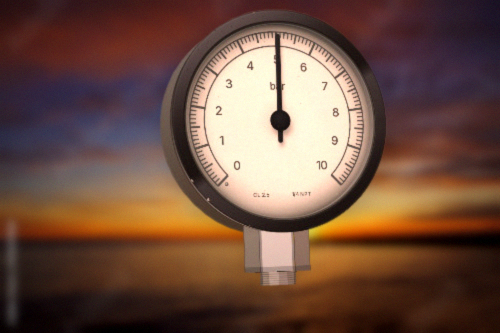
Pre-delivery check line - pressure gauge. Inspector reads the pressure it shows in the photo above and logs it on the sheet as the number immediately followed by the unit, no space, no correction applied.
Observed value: 5bar
